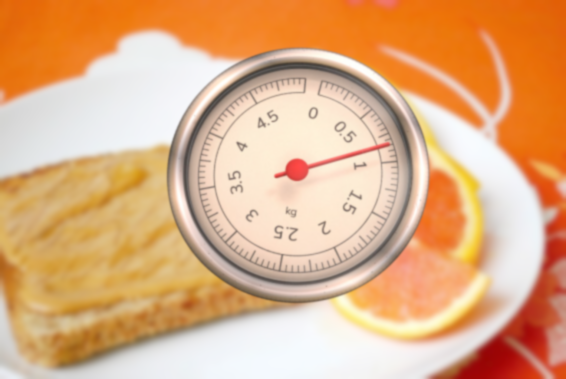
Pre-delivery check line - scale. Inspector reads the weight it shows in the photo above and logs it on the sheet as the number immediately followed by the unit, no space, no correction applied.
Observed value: 0.85kg
